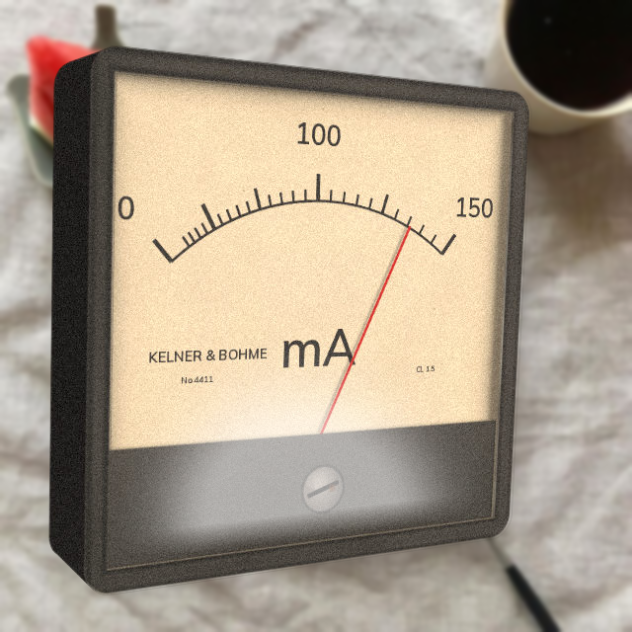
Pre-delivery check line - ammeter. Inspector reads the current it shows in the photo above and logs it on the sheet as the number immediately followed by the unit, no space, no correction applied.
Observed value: 135mA
